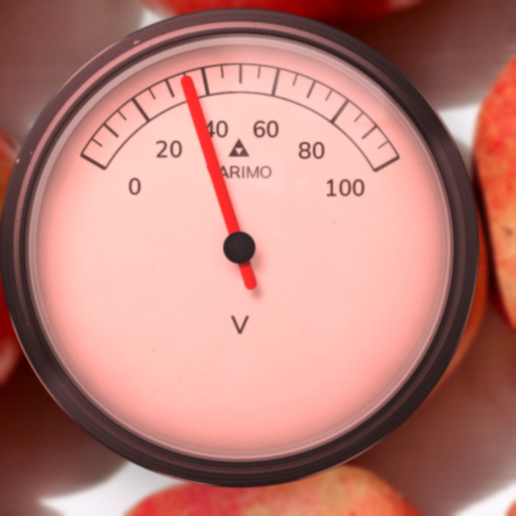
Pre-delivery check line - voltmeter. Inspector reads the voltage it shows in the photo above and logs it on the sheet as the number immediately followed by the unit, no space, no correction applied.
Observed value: 35V
